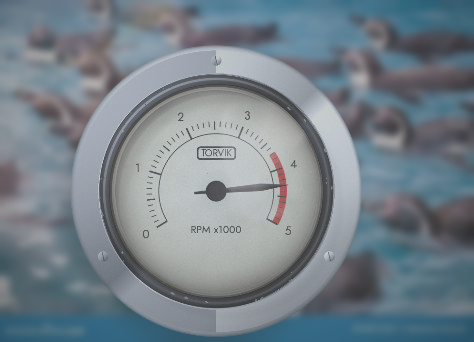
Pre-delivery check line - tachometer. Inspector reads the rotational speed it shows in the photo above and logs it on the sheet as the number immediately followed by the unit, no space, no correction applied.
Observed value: 4300rpm
